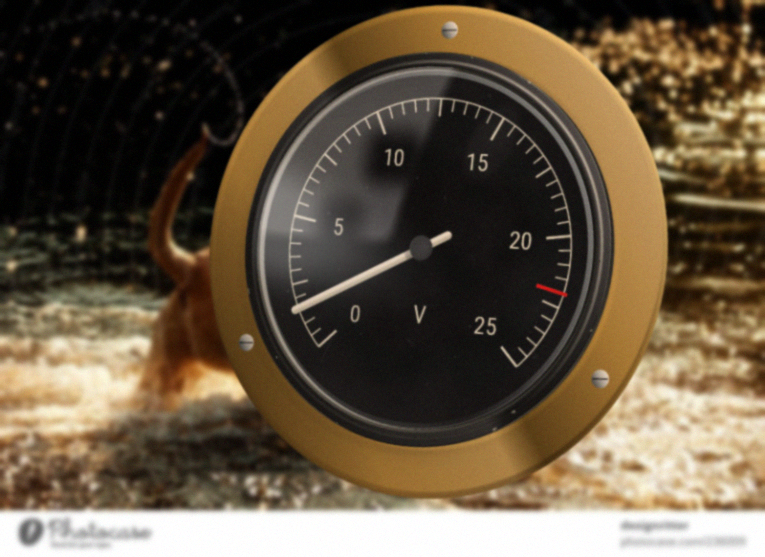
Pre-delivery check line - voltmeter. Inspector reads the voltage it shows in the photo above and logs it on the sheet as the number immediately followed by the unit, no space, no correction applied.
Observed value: 1.5V
